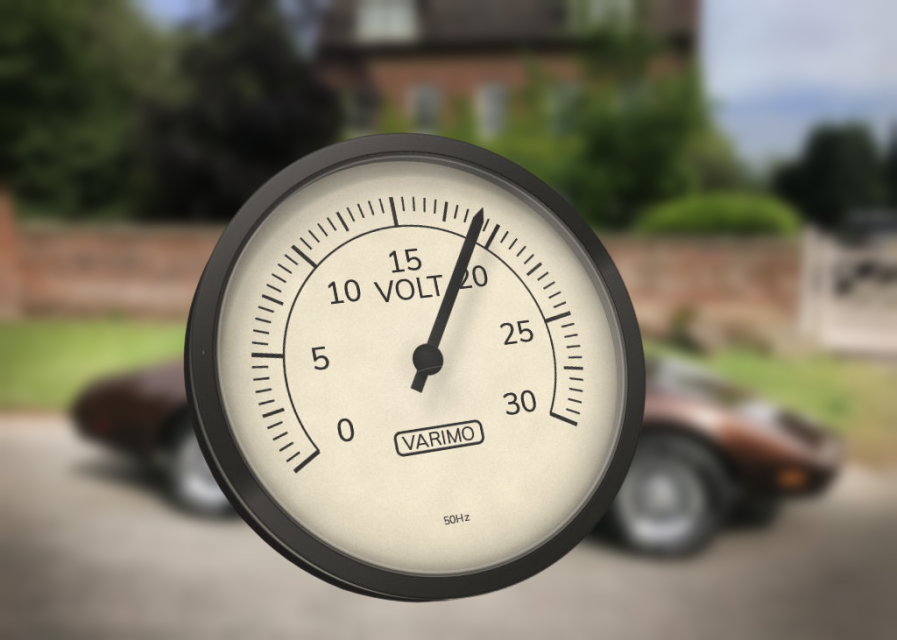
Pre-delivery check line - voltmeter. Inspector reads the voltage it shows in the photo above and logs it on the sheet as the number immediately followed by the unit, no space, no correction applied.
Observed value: 19V
